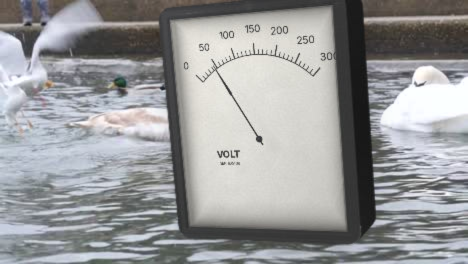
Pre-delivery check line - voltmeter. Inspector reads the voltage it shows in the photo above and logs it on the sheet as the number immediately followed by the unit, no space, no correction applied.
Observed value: 50V
